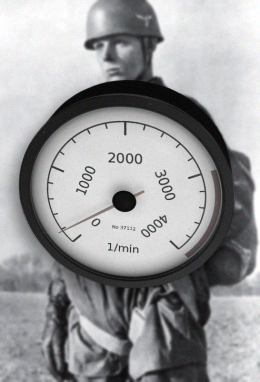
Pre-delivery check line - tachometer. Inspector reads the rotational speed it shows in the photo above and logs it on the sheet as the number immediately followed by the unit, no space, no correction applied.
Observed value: 200rpm
